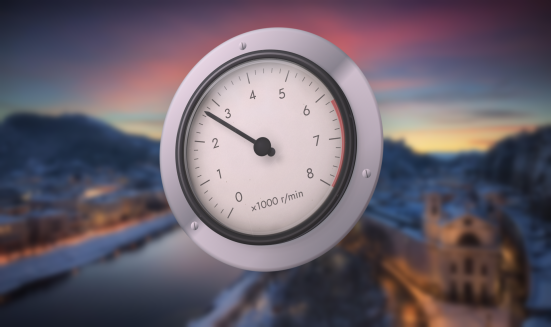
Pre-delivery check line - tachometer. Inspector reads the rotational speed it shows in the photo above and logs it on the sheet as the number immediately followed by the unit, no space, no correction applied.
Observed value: 2700rpm
